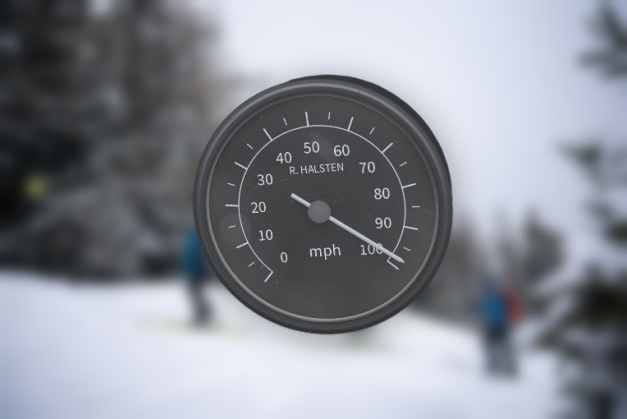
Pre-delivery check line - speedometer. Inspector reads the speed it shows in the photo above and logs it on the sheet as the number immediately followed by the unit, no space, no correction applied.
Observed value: 97.5mph
